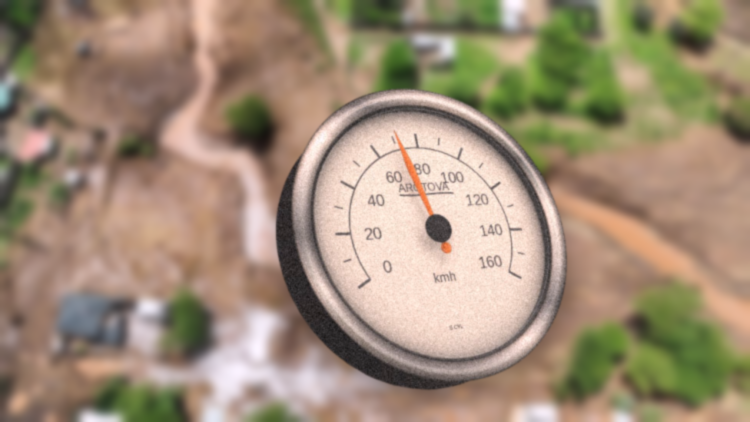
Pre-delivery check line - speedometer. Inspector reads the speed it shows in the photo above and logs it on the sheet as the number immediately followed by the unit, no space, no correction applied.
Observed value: 70km/h
